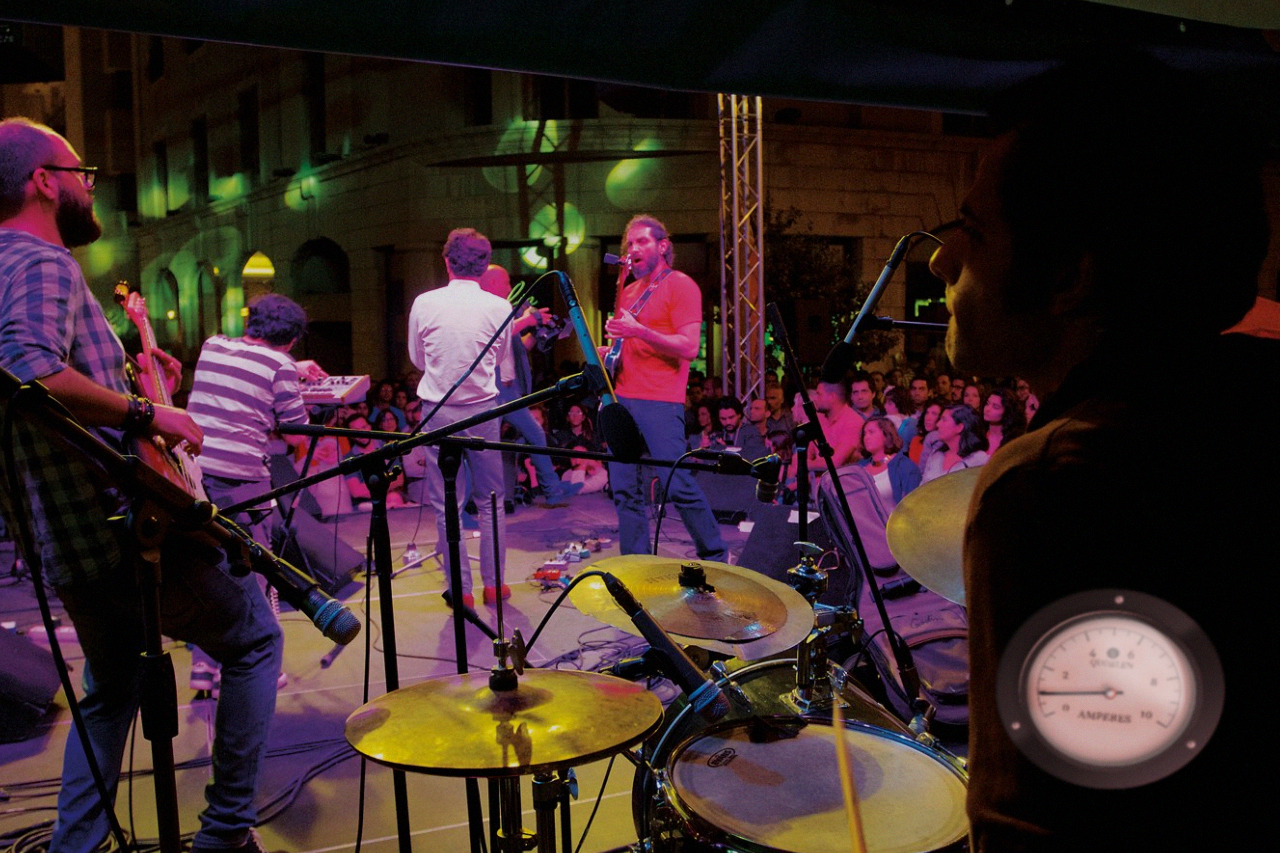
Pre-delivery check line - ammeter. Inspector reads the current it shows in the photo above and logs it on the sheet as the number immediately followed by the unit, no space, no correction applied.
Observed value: 1A
